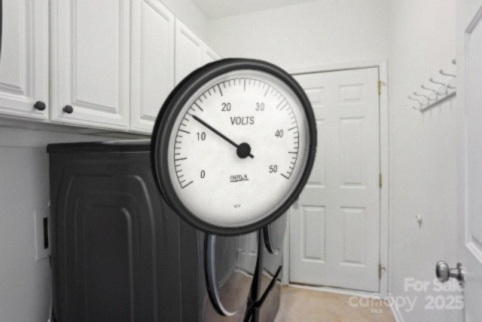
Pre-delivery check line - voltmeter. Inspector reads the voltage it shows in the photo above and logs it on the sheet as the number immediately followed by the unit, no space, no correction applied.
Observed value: 13V
